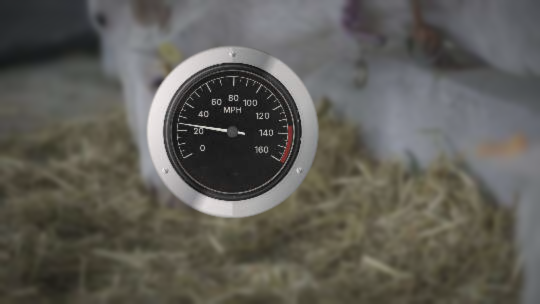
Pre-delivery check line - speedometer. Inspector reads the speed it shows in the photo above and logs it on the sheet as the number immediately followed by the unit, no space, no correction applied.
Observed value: 25mph
